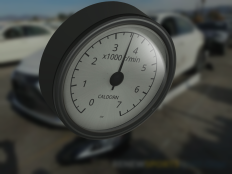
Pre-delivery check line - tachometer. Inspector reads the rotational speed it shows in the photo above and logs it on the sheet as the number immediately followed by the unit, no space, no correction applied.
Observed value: 3500rpm
